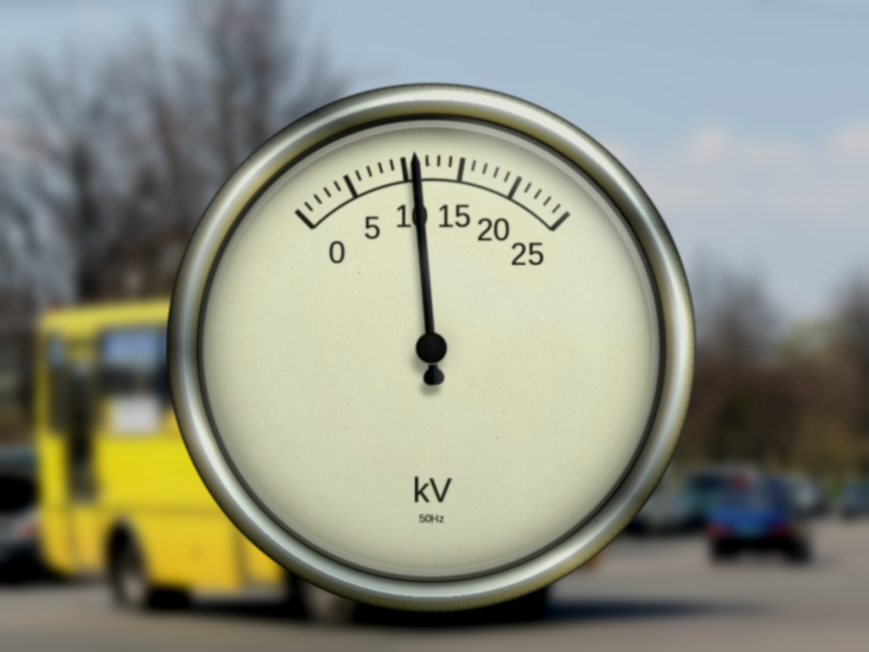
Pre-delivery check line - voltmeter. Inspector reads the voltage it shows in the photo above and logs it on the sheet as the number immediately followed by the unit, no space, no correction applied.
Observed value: 11kV
